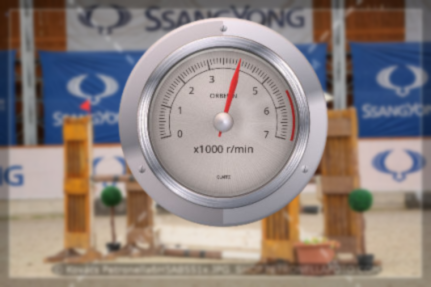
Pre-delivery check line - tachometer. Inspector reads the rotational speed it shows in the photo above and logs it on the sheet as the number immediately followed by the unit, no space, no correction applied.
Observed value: 4000rpm
